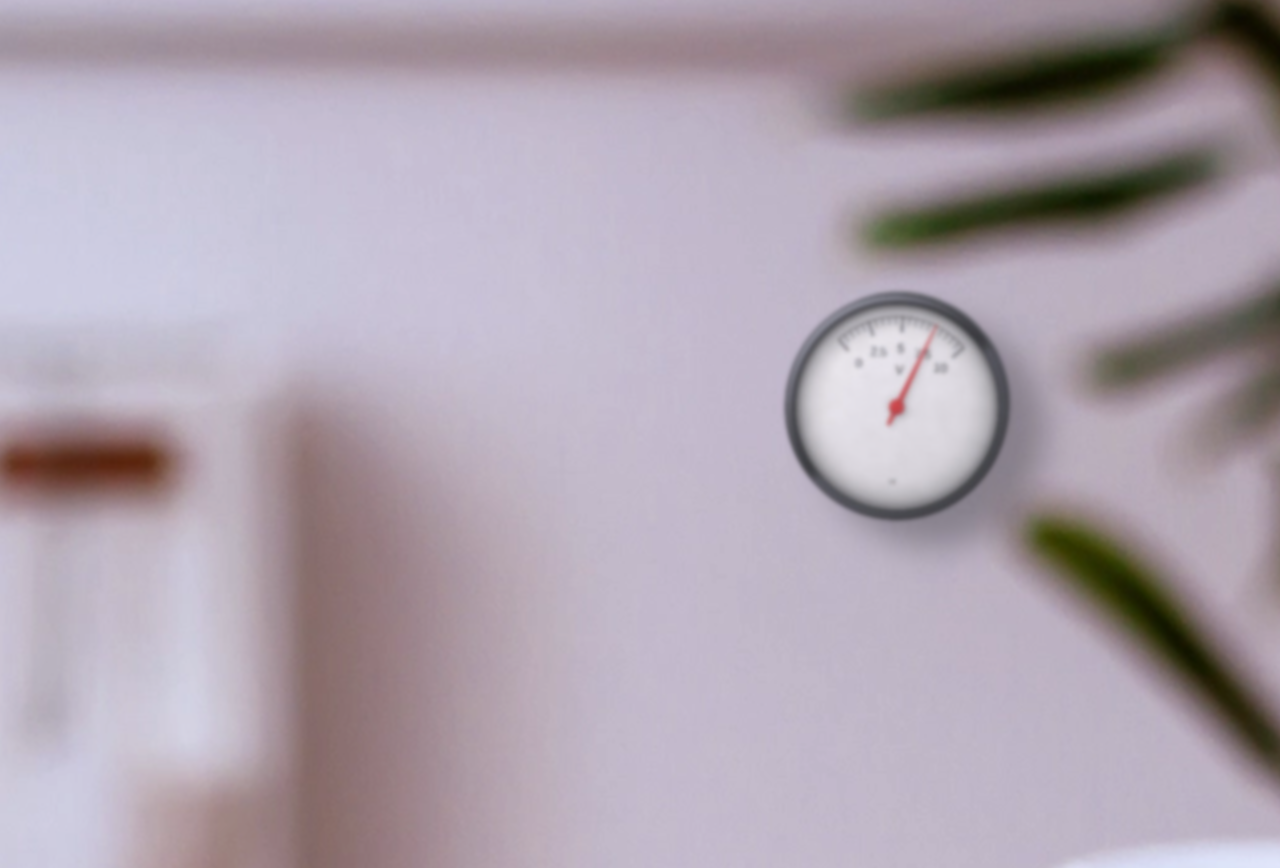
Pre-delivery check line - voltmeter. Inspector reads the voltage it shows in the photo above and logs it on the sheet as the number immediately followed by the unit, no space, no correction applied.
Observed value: 7.5V
